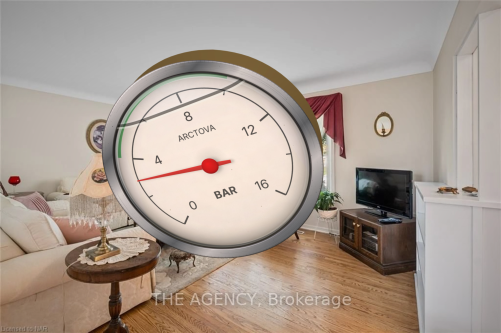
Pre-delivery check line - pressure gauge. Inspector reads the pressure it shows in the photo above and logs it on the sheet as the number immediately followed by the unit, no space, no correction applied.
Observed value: 3bar
